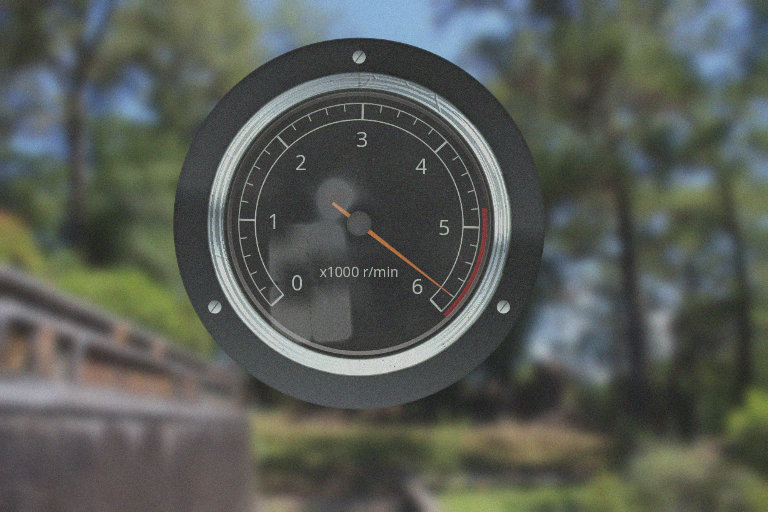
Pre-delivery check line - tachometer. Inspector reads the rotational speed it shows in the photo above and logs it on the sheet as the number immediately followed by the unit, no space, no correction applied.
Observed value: 5800rpm
